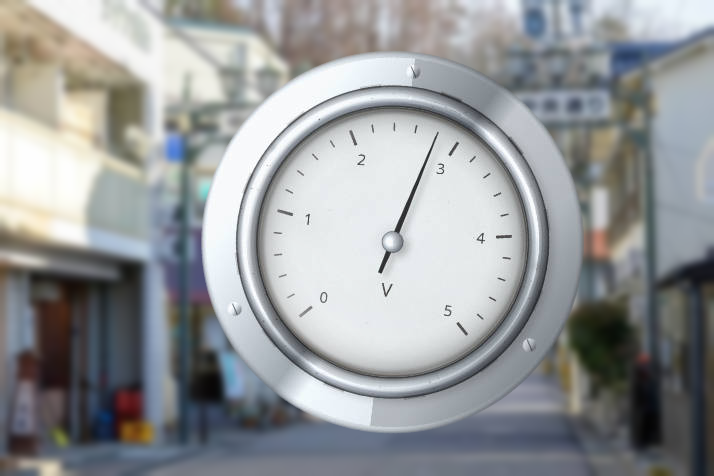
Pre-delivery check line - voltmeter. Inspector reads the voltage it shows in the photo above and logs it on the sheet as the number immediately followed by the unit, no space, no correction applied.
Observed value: 2.8V
